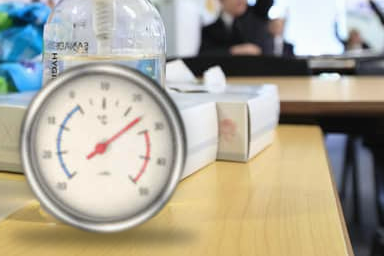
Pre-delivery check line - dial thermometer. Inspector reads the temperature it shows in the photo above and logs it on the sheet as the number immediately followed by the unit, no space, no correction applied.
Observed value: 25°C
